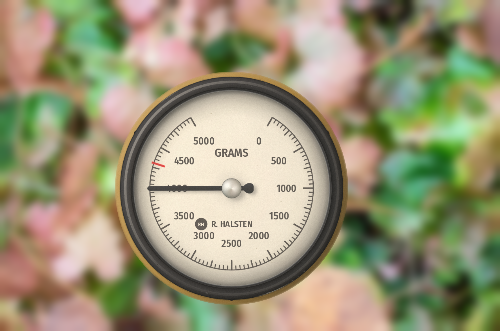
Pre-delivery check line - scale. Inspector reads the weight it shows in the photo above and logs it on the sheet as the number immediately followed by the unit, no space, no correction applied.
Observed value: 4000g
